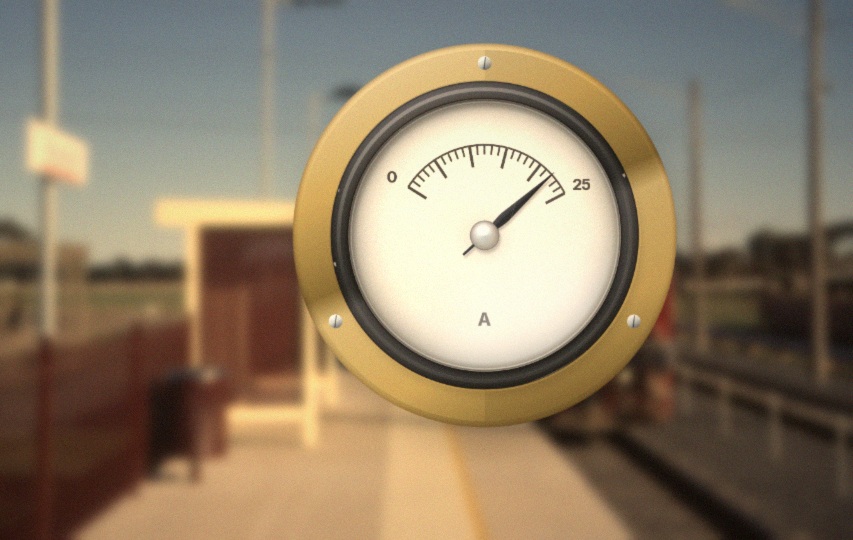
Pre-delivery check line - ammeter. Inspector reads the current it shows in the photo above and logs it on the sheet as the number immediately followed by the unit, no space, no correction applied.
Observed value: 22A
